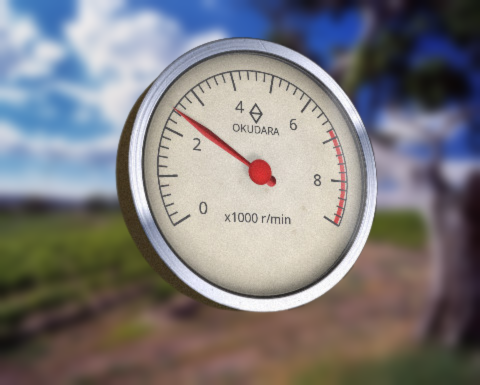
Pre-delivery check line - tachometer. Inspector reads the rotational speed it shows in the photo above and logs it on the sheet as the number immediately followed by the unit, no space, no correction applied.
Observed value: 2400rpm
